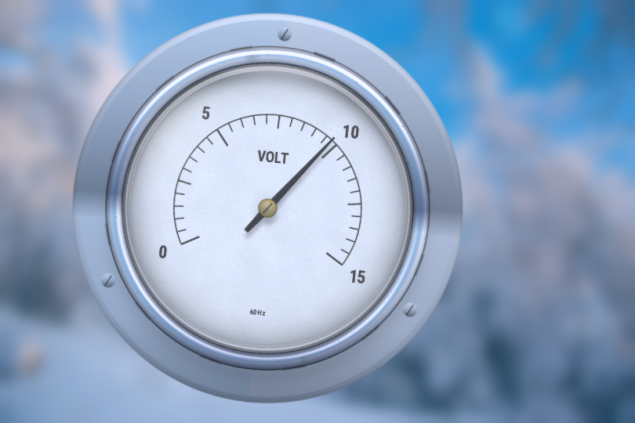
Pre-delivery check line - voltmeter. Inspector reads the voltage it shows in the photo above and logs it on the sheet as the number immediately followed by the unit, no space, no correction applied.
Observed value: 9.75V
